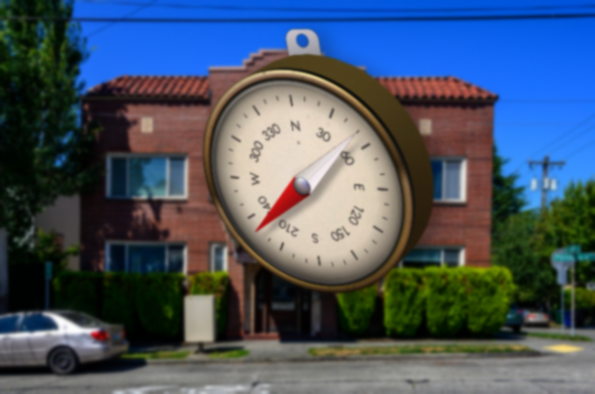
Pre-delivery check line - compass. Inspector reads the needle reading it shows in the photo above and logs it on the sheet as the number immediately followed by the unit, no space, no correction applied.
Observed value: 230°
